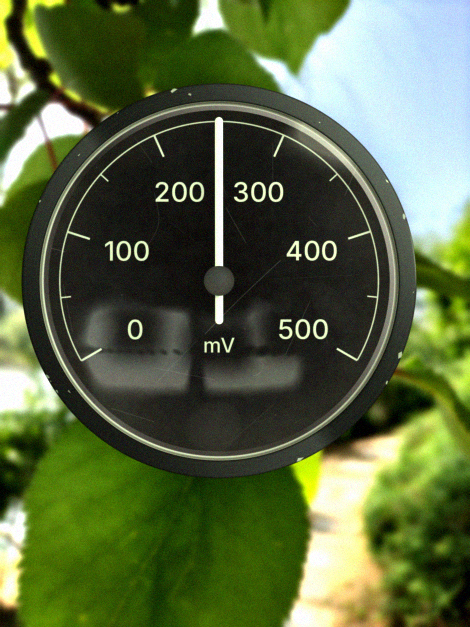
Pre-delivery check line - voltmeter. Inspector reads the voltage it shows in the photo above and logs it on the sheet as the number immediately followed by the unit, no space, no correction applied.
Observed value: 250mV
